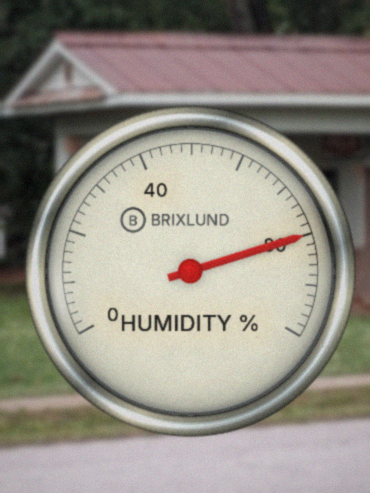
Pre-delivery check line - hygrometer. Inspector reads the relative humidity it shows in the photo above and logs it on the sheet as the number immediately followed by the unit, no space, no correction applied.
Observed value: 80%
